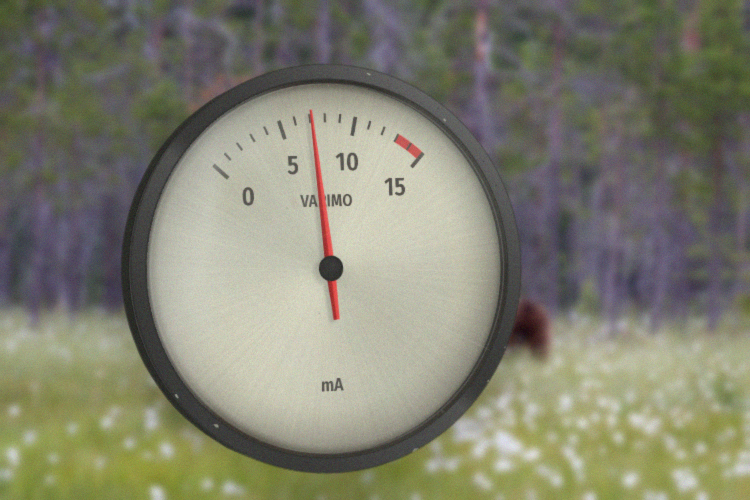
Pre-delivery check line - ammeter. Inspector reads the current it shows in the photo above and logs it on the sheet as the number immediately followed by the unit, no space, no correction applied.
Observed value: 7mA
